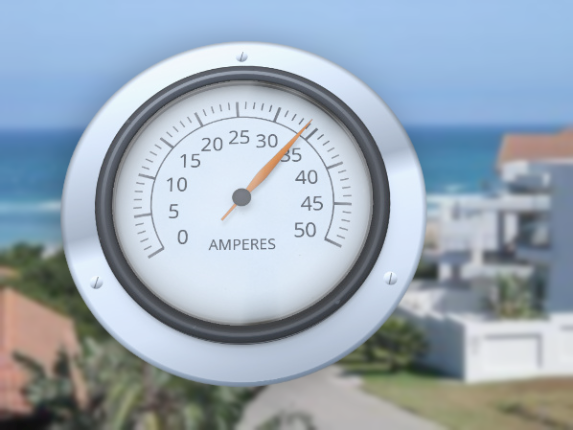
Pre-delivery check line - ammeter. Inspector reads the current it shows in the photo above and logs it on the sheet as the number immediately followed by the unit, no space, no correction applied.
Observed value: 34A
